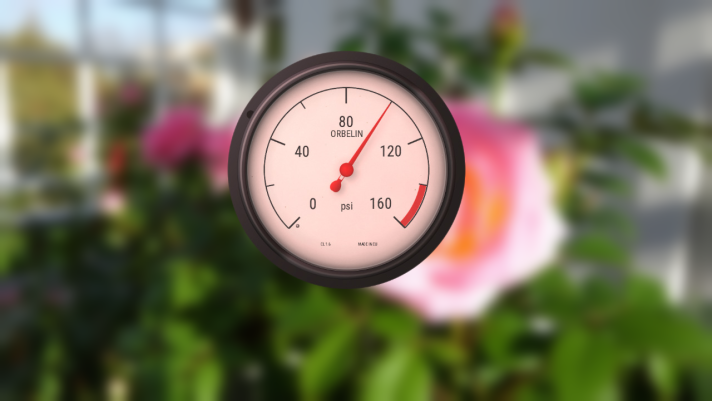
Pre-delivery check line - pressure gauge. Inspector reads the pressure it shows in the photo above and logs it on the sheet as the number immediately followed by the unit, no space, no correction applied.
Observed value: 100psi
